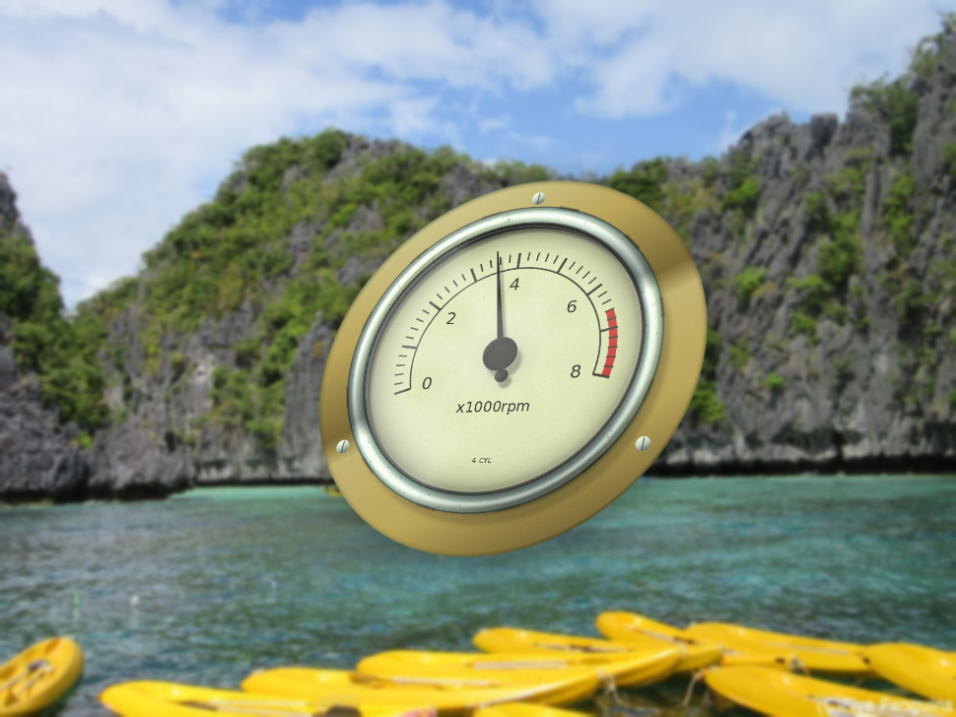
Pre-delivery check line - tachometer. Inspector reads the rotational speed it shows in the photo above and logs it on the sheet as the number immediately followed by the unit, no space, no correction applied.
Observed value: 3600rpm
